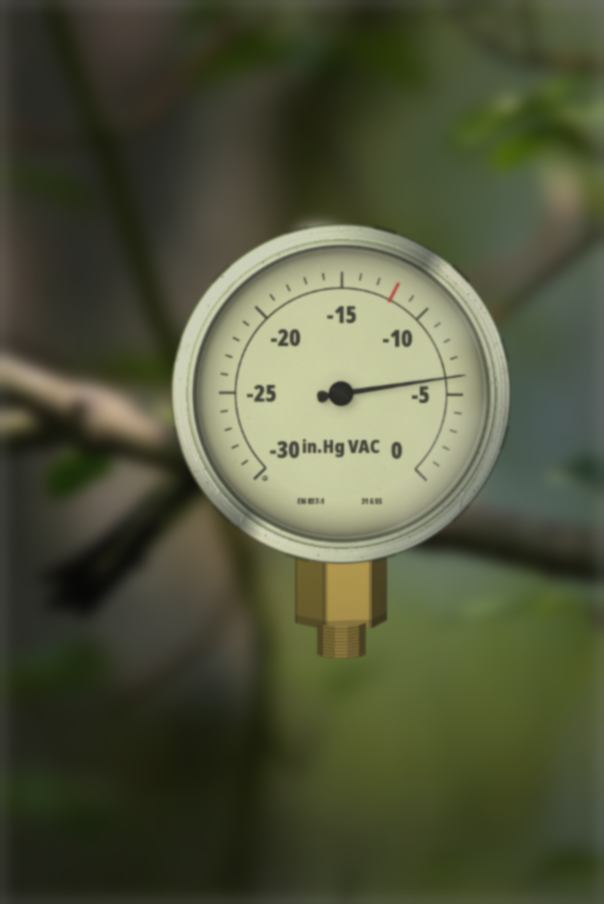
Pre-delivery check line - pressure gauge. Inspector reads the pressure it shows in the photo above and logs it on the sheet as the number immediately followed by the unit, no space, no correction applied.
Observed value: -6inHg
